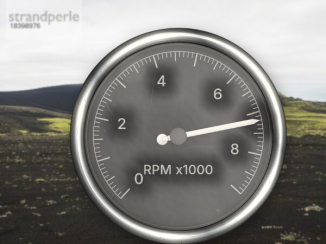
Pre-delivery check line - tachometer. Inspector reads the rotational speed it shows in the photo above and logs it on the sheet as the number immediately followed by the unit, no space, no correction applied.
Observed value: 7200rpm
